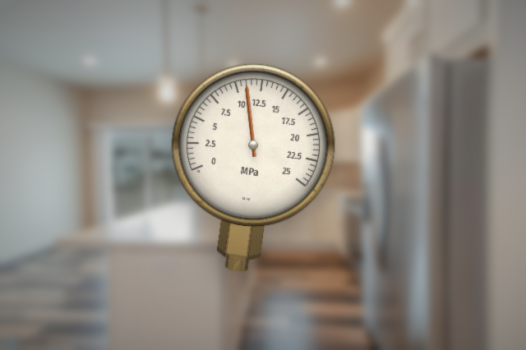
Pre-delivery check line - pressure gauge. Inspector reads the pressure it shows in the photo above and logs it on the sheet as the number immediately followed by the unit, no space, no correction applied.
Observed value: 11MPa
